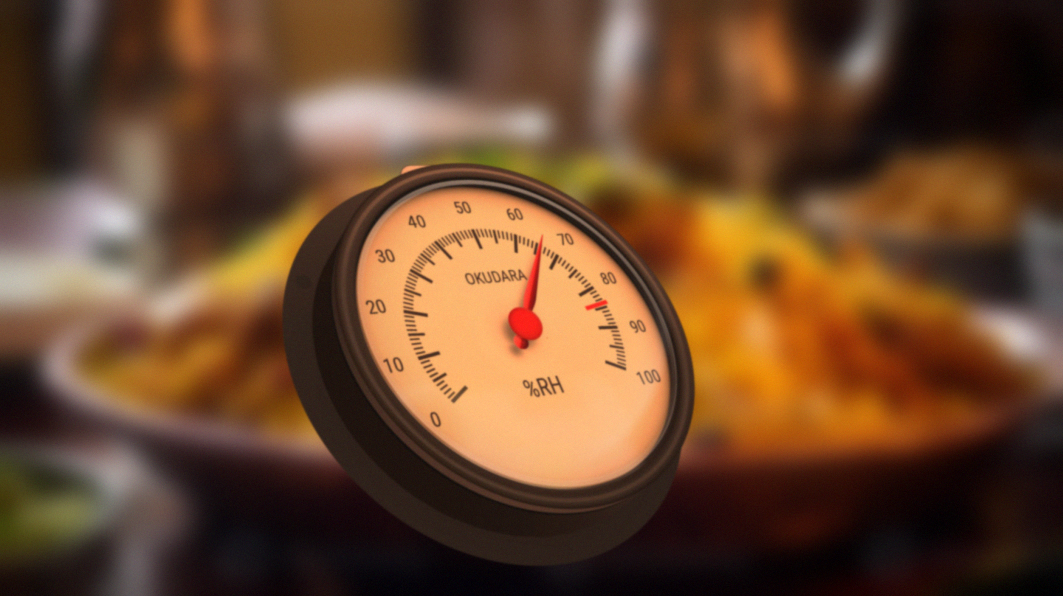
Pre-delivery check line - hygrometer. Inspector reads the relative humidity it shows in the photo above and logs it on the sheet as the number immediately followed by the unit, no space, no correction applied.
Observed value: 65%
